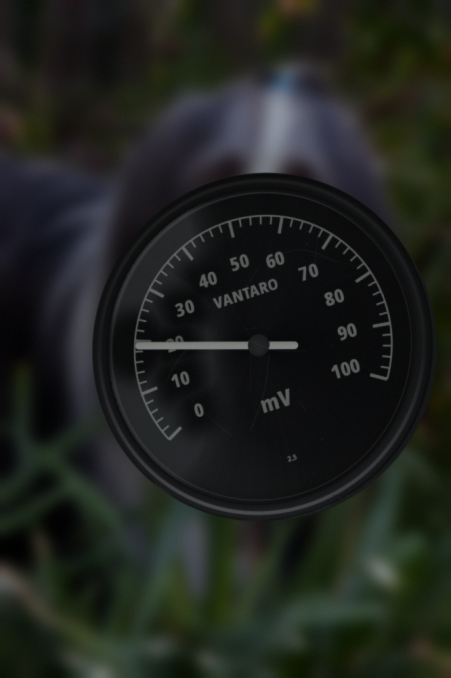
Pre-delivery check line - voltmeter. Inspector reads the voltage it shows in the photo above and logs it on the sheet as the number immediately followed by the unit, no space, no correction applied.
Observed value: 19mV
